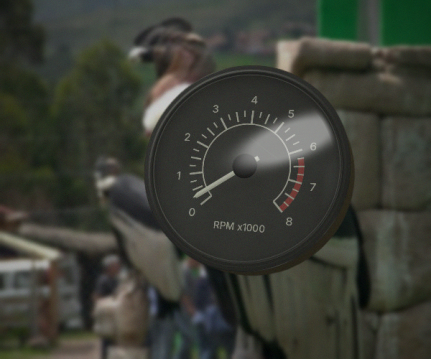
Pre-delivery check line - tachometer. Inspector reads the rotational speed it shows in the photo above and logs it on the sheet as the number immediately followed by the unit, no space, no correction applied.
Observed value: 250rpm
